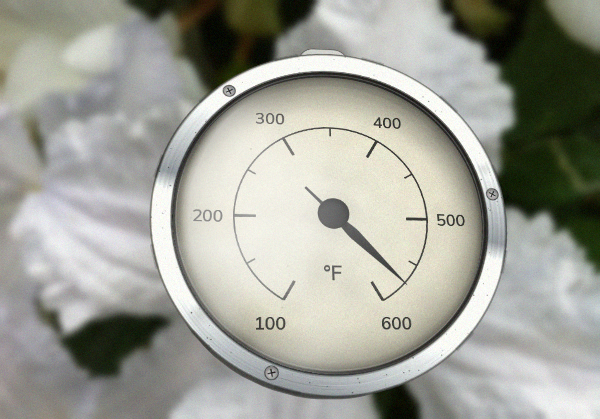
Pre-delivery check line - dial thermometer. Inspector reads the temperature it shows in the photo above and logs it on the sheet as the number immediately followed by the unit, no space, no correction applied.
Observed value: 575°F
